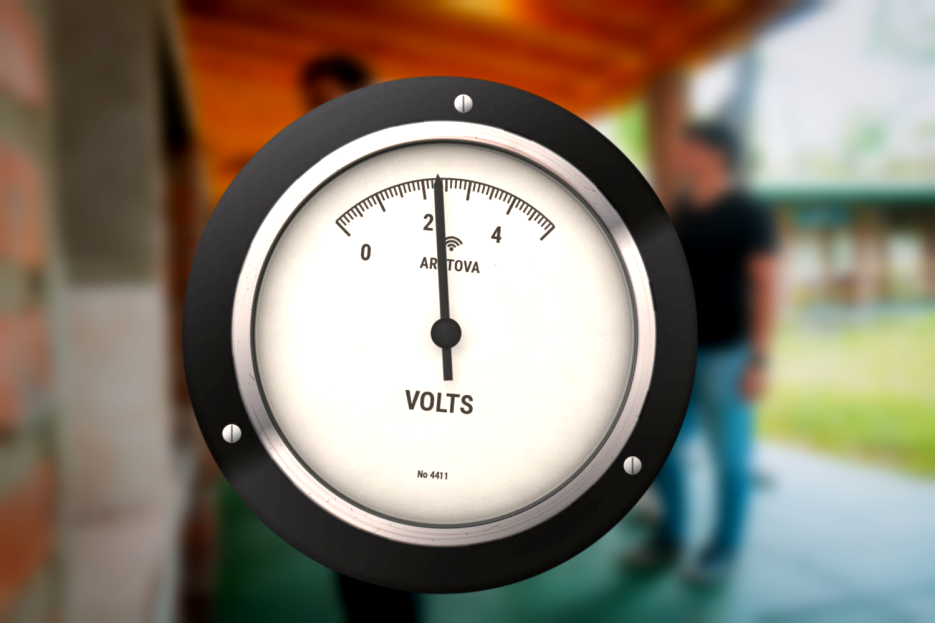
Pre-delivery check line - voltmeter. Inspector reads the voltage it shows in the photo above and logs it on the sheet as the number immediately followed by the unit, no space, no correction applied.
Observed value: 2.3V
